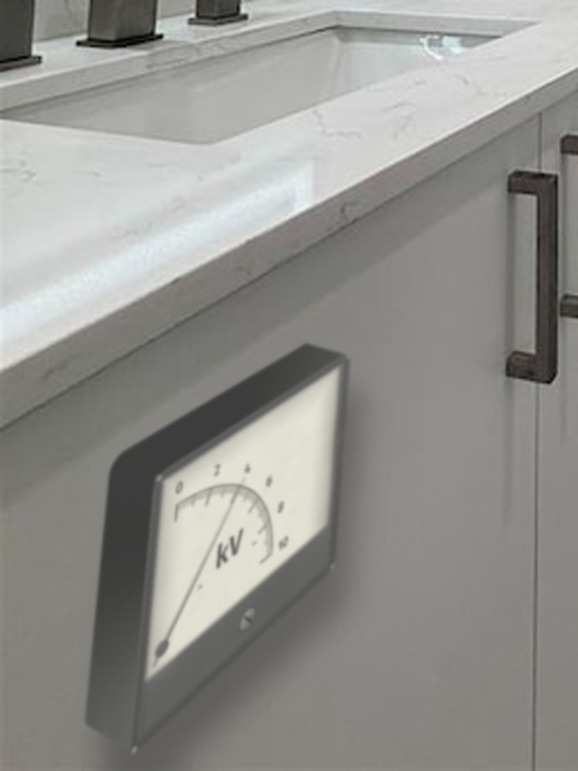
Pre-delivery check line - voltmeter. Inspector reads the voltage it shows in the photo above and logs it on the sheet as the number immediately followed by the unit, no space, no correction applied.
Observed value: 4kV
